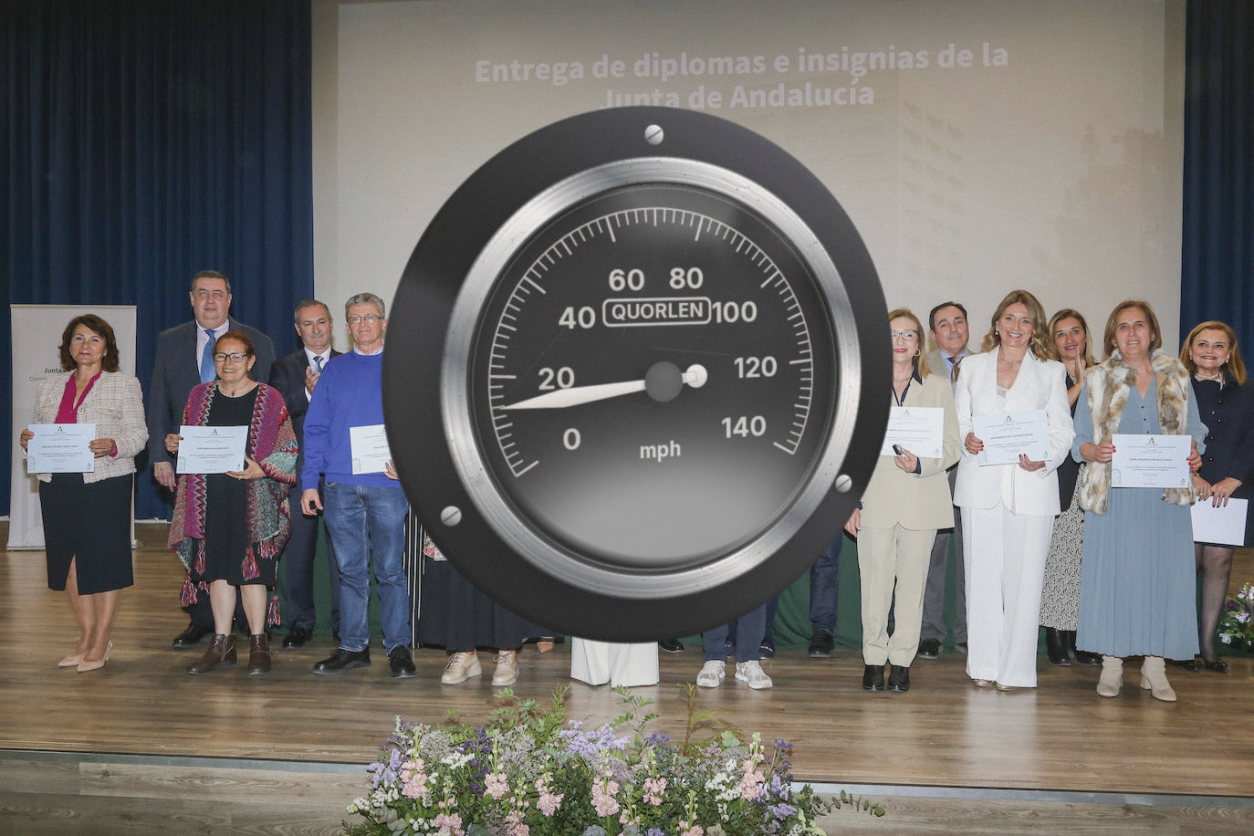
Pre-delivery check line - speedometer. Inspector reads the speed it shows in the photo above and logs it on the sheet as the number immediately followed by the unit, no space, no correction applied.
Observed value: 14mph
